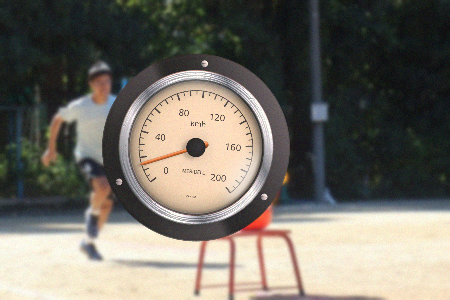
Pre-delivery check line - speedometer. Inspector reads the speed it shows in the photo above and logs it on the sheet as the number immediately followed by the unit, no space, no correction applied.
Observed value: 15km/h
